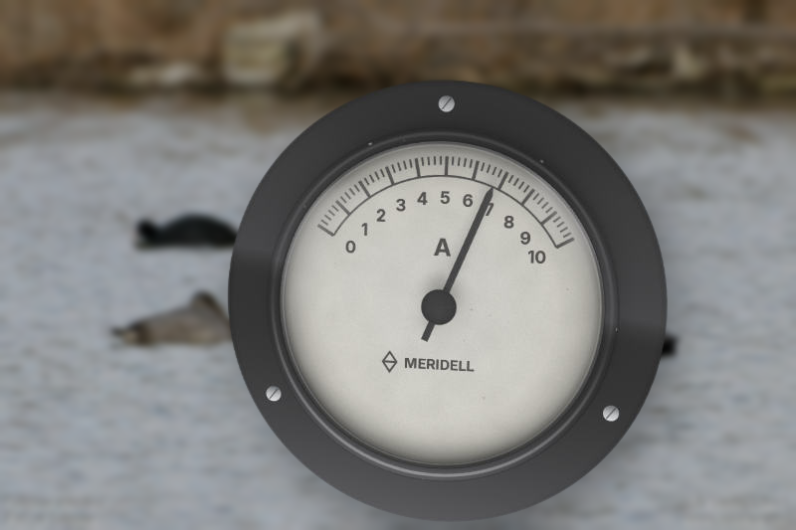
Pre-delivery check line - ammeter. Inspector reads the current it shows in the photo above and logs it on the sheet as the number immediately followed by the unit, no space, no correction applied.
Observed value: 6.8A
